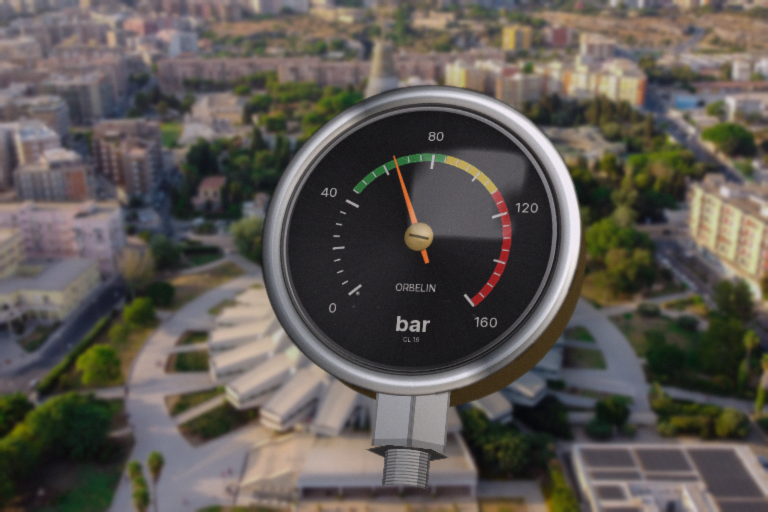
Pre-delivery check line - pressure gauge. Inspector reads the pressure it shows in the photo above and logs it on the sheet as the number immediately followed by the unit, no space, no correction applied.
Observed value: 65bar
